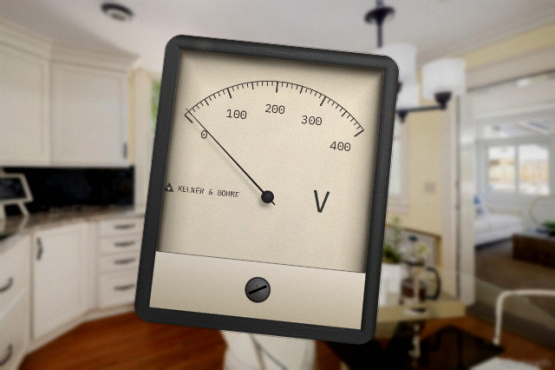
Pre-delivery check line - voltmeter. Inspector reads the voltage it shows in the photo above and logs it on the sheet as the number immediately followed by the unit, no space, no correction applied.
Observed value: 10V
